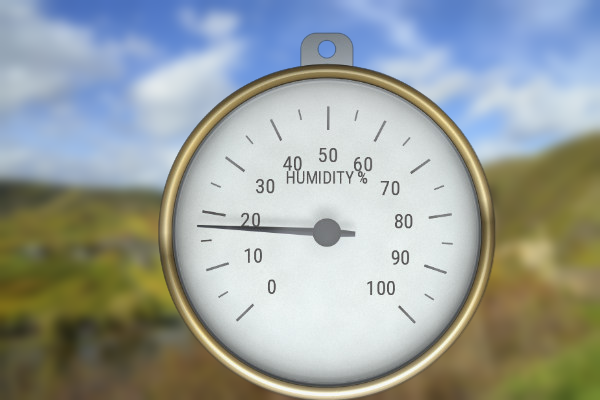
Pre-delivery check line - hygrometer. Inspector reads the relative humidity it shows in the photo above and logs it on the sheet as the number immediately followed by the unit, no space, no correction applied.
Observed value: 17.5%
